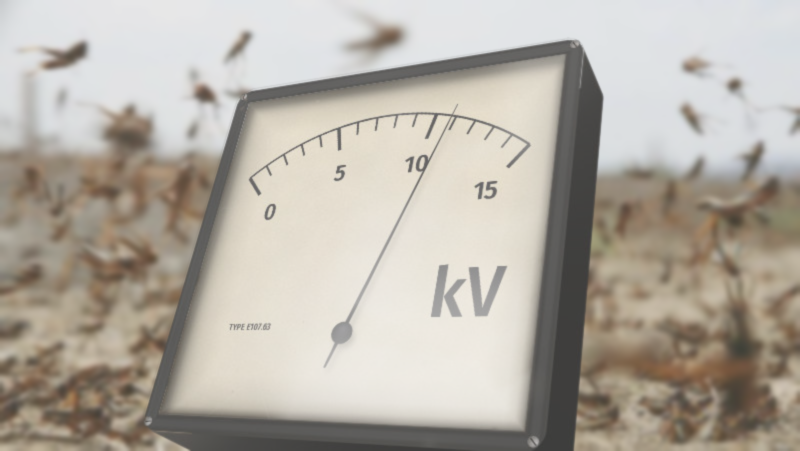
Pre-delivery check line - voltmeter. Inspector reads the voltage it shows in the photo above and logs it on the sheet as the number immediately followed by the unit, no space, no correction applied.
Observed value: 11kV
